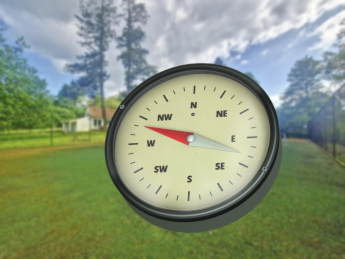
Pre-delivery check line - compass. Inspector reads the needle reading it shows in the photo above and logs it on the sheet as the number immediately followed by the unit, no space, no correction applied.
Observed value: 290°
